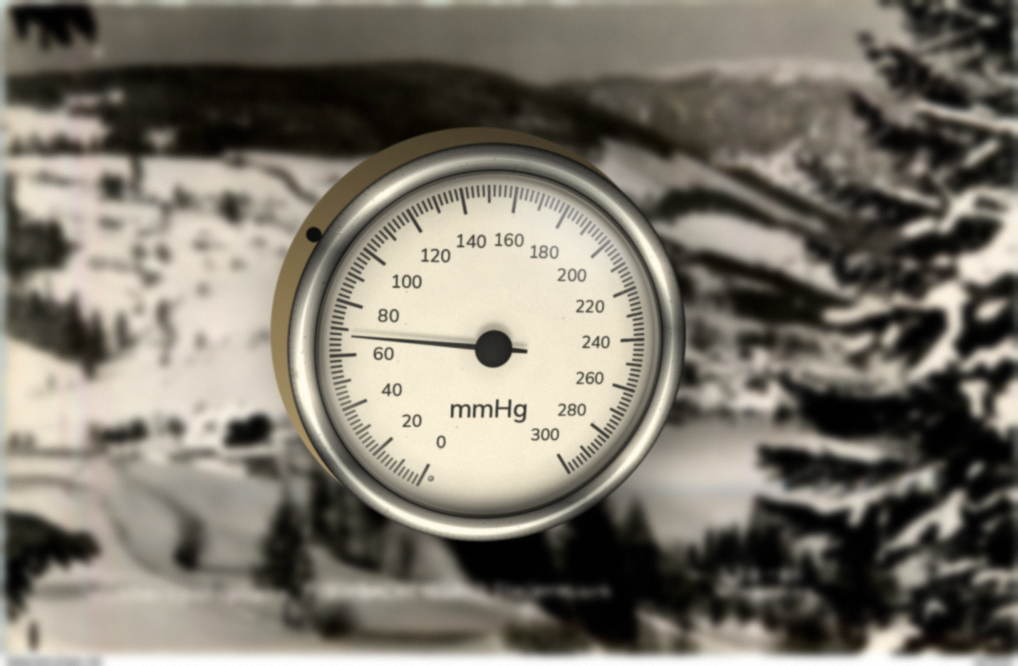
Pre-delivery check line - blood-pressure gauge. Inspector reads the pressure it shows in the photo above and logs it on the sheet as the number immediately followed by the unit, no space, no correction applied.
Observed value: 68mmHg
